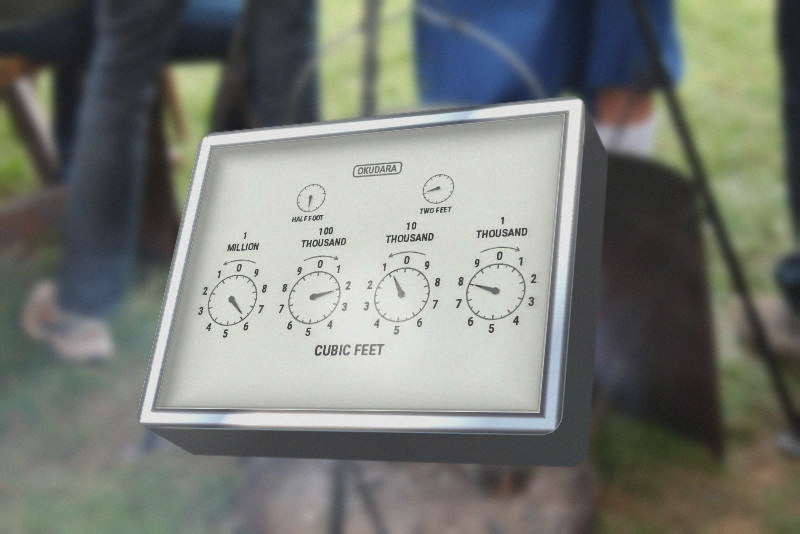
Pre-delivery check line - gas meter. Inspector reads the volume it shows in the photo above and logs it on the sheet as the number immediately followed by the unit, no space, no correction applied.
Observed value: 620800ft³
